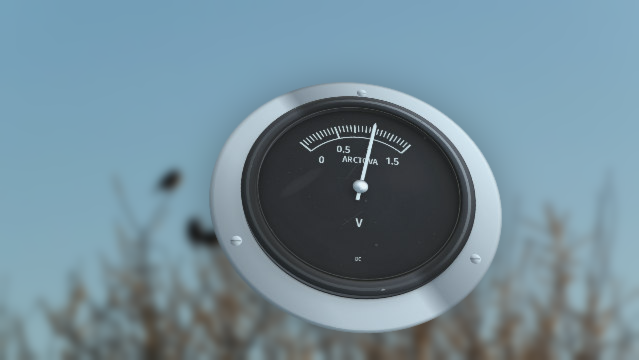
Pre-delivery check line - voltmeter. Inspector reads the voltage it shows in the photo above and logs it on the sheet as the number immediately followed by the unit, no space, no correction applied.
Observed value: 1V
